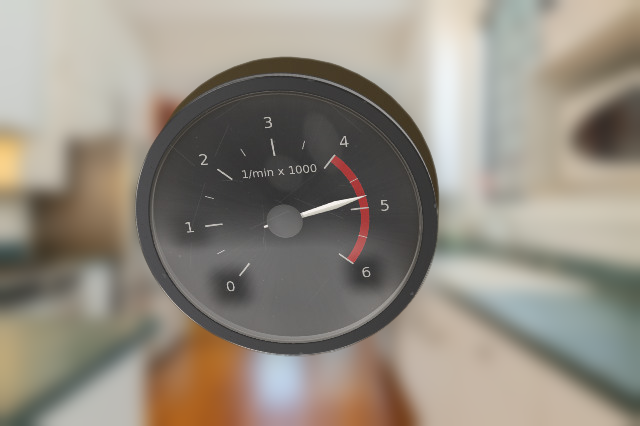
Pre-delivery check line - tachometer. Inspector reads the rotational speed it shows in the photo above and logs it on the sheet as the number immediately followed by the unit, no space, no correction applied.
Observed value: 4750rpm
